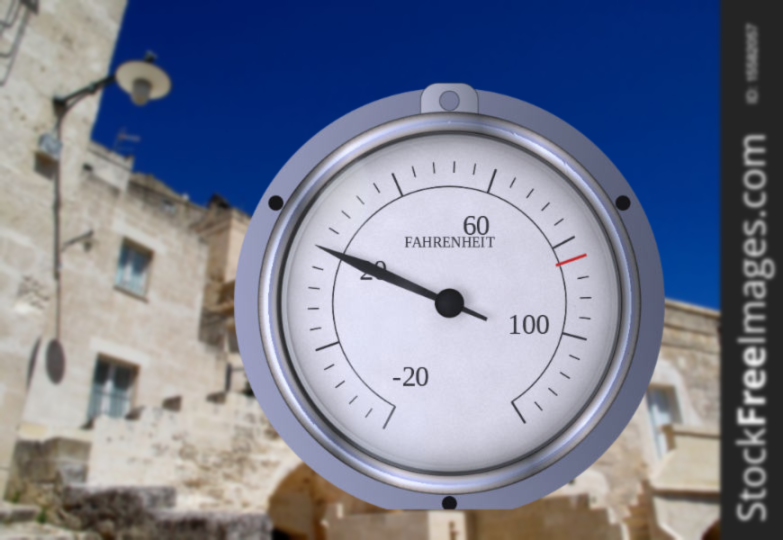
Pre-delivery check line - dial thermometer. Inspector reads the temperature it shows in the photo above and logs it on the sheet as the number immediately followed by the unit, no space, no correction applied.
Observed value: 20°F
